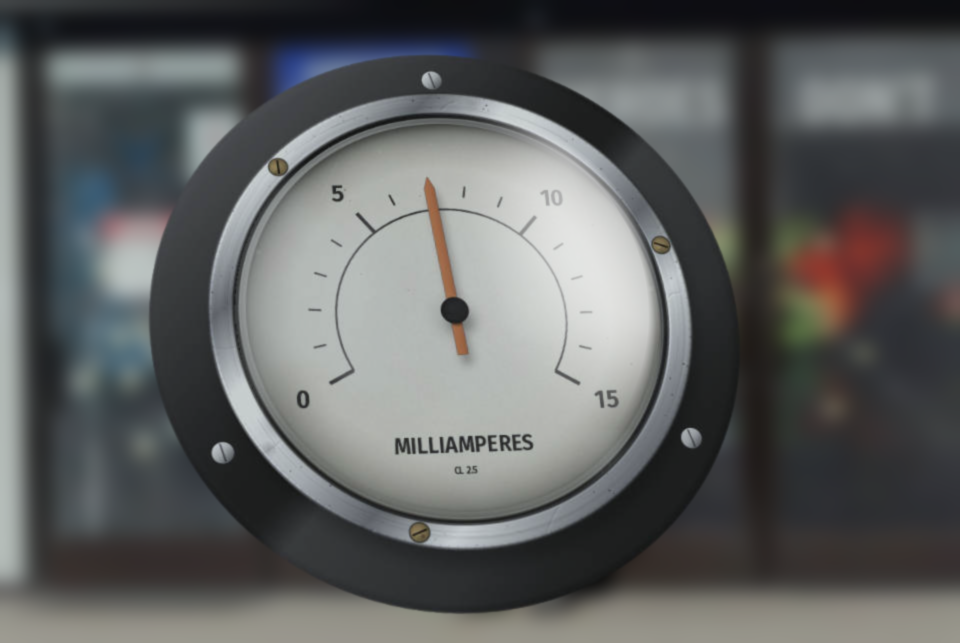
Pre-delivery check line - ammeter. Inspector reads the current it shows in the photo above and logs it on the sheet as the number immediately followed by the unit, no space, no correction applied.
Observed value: 7mA
